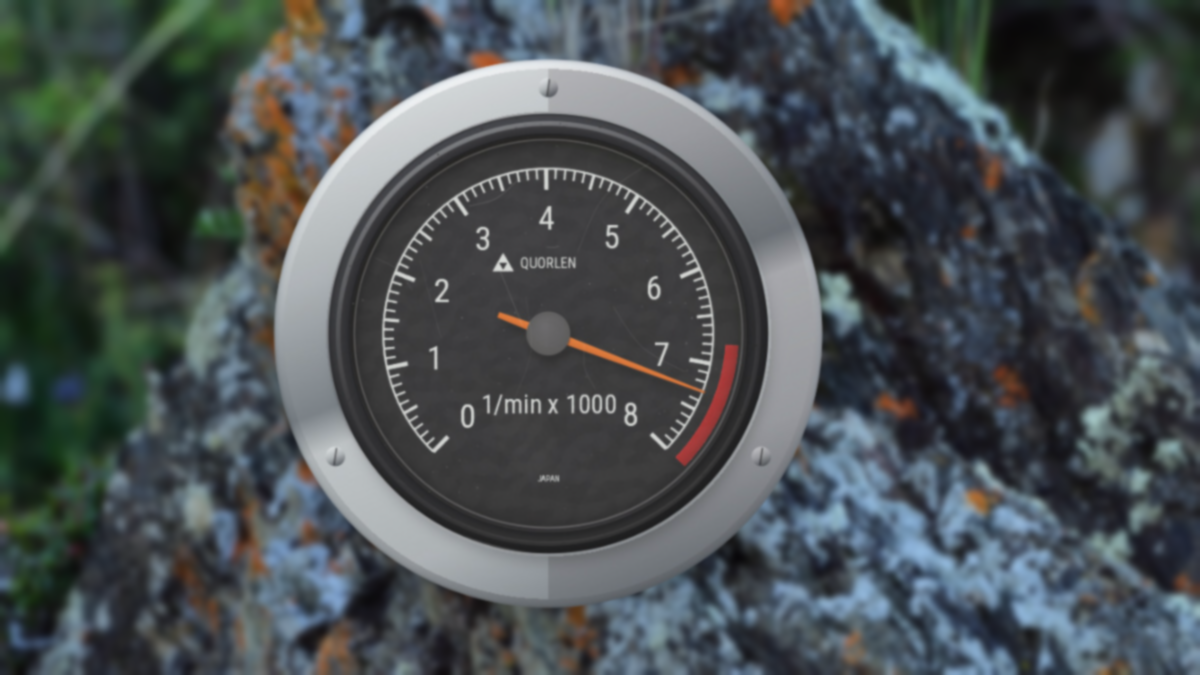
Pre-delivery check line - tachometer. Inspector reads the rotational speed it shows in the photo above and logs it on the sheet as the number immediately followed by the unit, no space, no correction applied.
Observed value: 7300rpm
